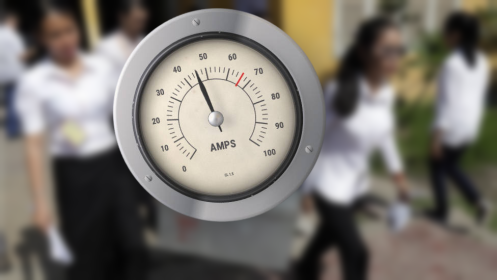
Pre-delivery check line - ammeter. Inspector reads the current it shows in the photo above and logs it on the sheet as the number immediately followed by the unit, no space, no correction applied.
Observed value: 46A
